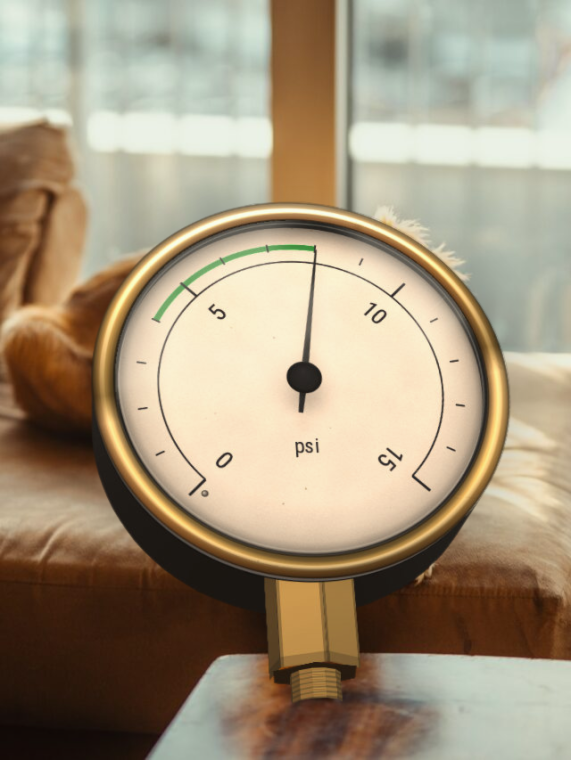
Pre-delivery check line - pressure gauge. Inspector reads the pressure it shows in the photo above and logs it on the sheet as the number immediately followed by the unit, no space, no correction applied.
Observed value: 8psi
